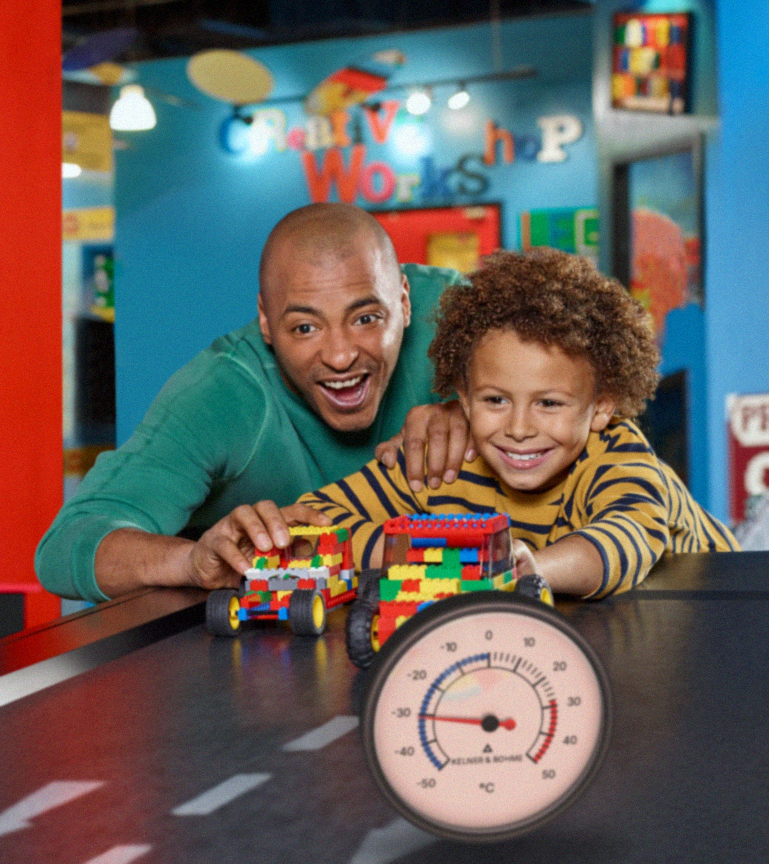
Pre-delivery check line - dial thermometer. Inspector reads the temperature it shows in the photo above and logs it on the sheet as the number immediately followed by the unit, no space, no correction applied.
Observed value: -30°C
